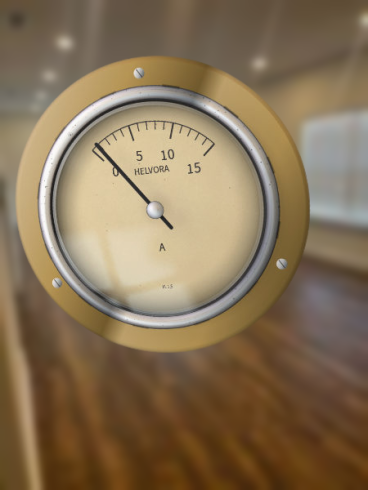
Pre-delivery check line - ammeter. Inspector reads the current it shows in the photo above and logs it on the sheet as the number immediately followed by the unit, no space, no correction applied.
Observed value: 1A
